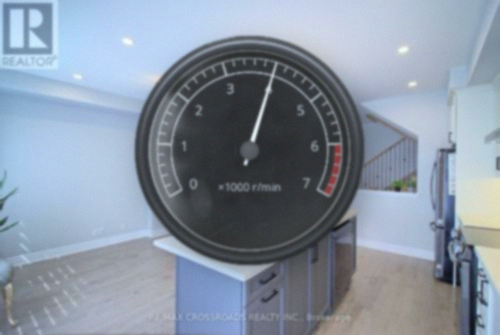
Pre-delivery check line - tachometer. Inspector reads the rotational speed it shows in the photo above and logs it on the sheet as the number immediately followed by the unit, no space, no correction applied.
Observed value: 4000rpm
